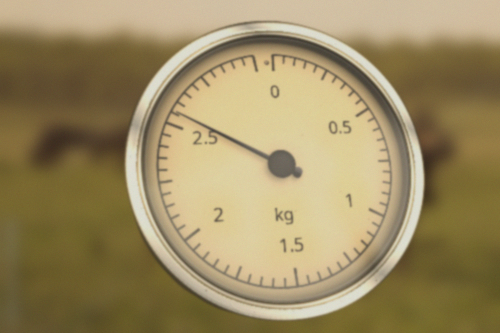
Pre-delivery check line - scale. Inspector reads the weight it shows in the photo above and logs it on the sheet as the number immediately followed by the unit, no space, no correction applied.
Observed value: 2.55kg
